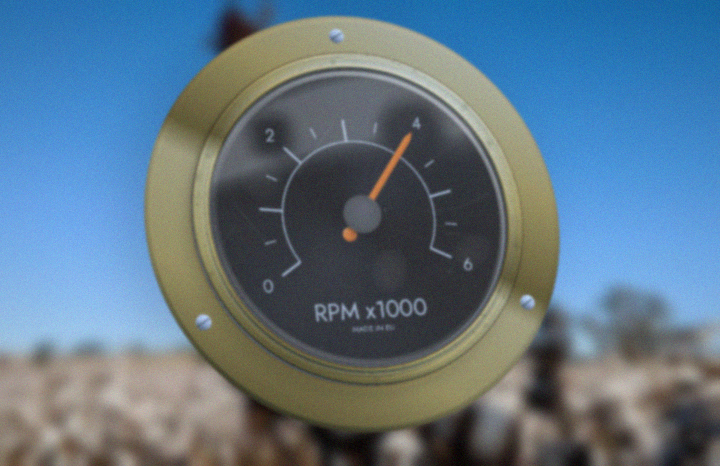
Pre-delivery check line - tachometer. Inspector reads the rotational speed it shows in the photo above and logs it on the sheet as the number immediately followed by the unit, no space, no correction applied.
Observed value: 4000rpm
